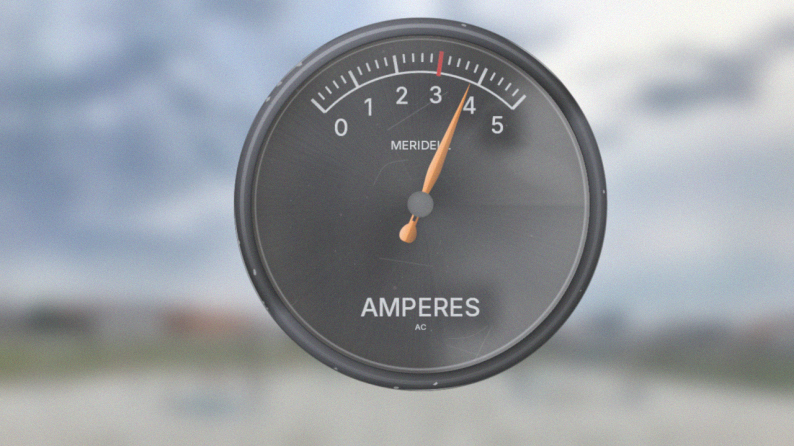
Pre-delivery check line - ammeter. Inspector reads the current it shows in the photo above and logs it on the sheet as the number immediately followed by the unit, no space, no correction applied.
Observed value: 3.8A
